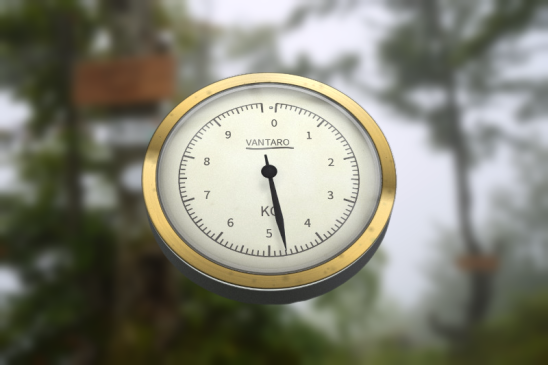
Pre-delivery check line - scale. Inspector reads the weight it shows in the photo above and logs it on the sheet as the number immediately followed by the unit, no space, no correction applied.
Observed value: 4.7kg
